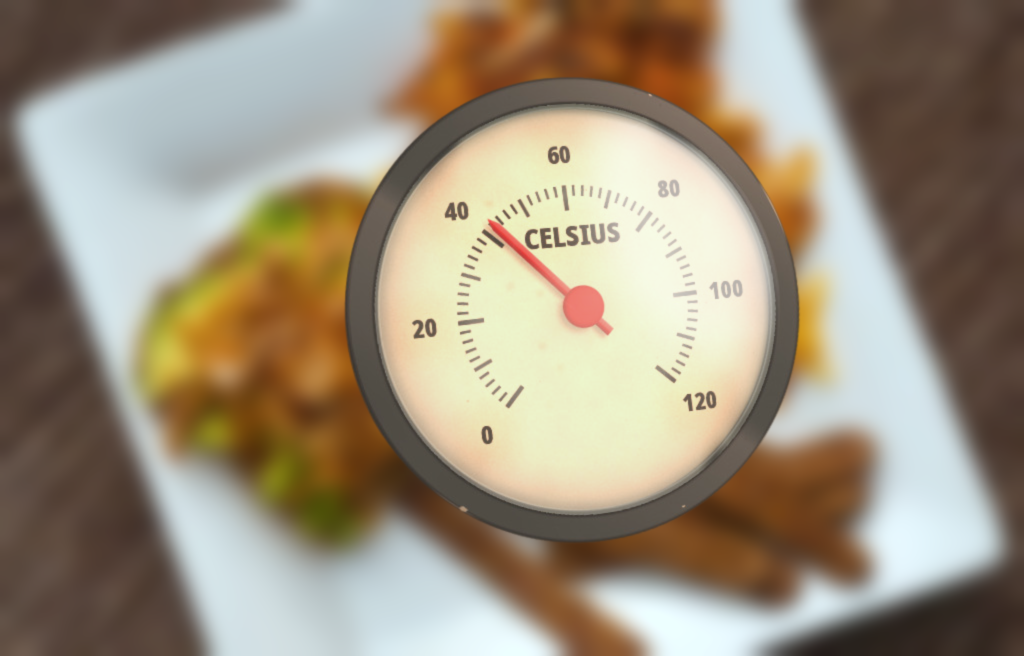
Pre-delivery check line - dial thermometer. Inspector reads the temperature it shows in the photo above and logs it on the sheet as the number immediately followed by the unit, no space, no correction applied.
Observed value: 42°C
